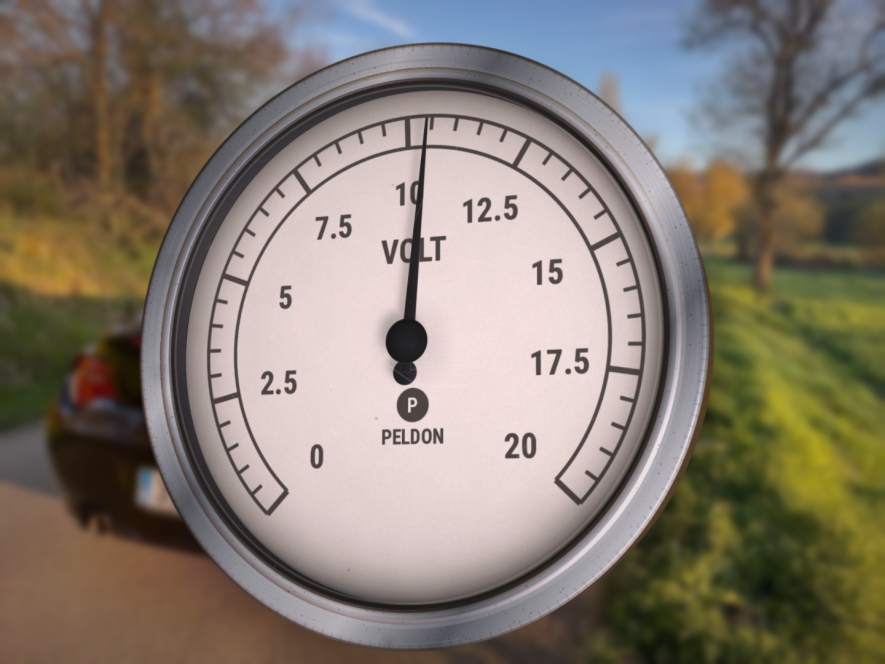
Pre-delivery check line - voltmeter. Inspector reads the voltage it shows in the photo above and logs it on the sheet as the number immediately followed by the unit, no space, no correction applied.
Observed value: 10.5V
